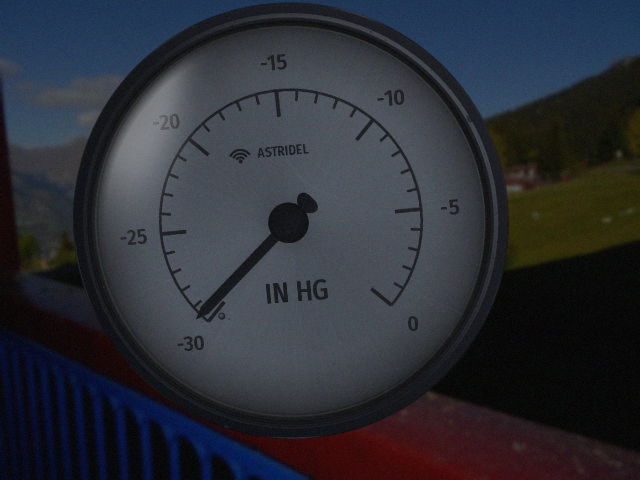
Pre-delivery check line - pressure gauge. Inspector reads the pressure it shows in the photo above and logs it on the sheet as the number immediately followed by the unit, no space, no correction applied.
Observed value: -29.5inHg
